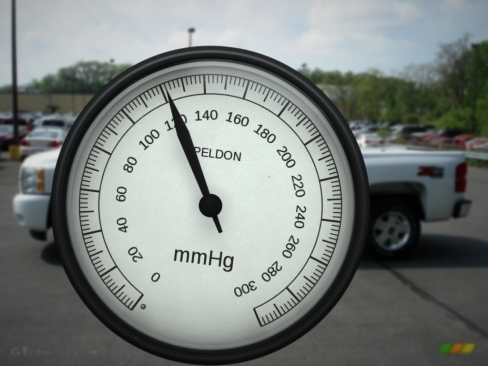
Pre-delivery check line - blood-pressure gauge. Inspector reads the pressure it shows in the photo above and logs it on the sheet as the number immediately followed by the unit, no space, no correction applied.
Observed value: 122mmHg
